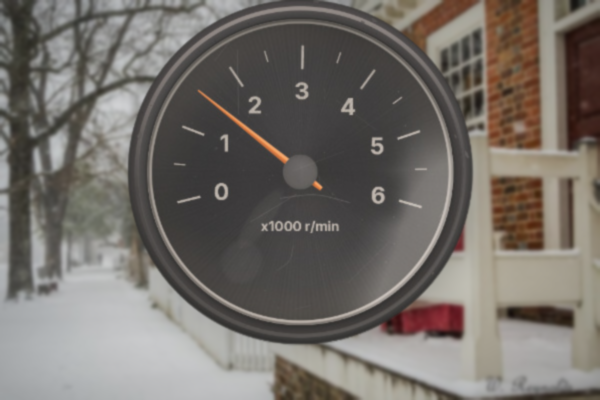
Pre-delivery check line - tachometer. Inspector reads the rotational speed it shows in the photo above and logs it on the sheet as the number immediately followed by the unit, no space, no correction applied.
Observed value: 1500rpm
